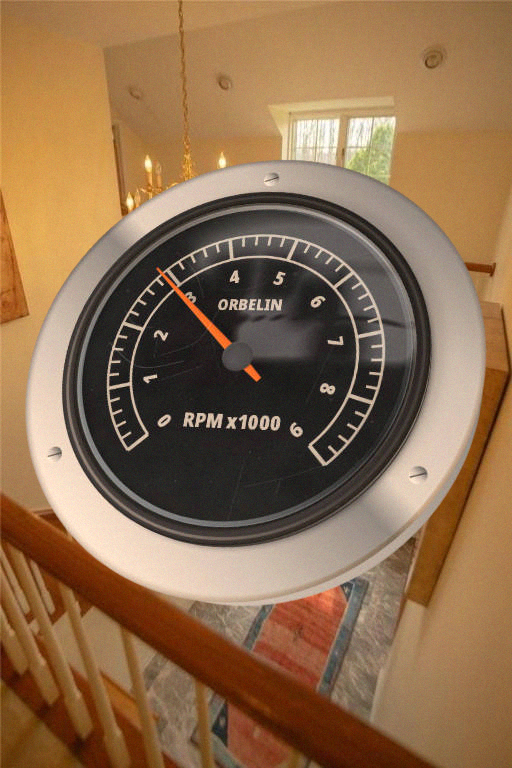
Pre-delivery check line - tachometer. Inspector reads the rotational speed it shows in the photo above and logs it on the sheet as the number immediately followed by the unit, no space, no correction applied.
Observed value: 2900rpm
